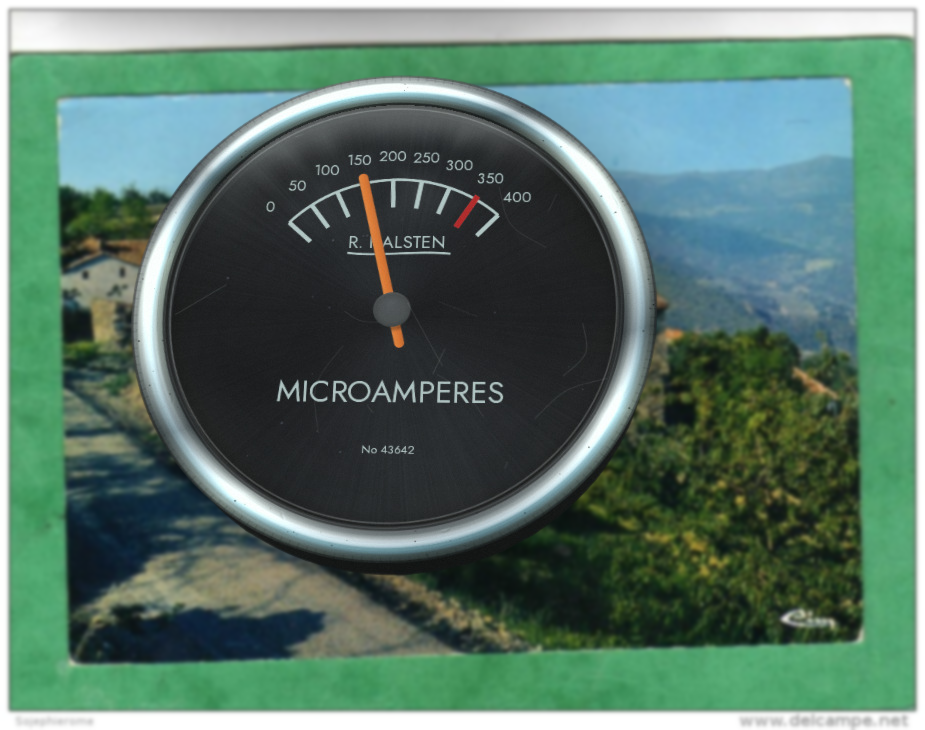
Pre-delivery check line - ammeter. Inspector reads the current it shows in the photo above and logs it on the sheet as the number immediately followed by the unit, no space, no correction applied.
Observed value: 150µA
